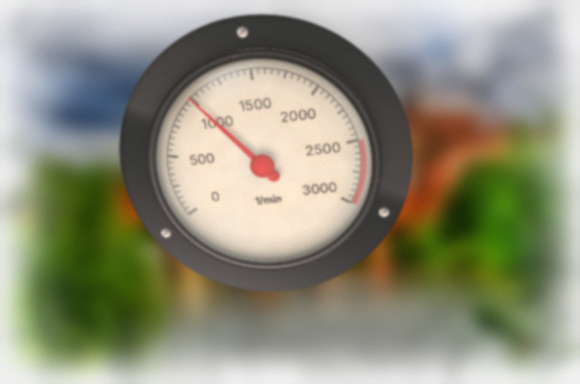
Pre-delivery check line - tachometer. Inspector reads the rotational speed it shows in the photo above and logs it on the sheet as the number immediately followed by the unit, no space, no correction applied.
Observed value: 1000rpm
